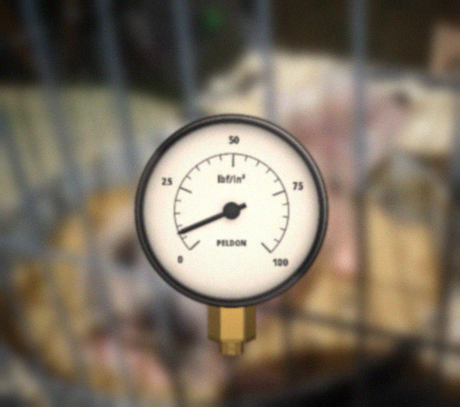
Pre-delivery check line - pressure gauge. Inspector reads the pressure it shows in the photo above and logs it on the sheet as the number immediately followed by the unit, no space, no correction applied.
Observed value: 7.5psi
